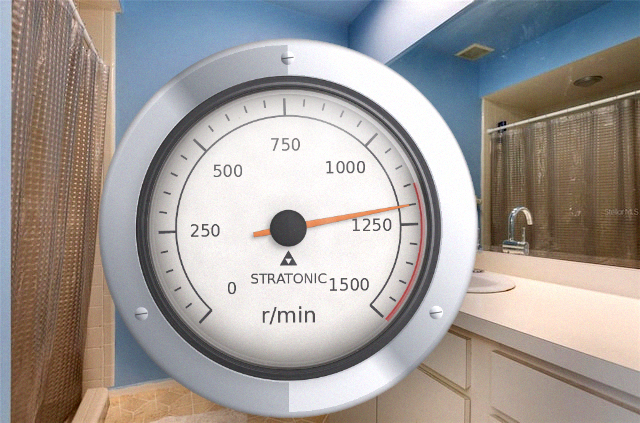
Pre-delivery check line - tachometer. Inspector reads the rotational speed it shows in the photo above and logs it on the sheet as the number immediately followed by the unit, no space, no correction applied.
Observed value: 1200rpm
